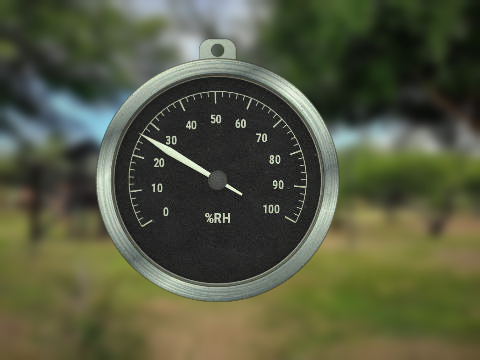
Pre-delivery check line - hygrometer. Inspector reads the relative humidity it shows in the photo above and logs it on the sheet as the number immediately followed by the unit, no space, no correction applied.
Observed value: 26%
